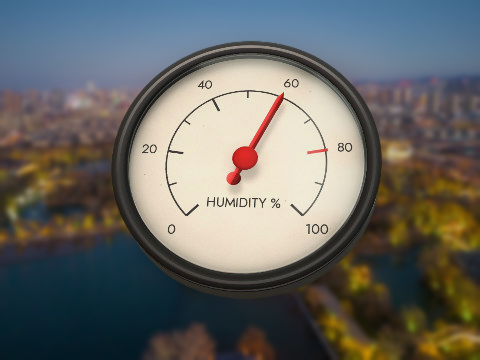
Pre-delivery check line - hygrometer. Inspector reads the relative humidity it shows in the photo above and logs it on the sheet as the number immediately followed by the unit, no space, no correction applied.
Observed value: 60%
